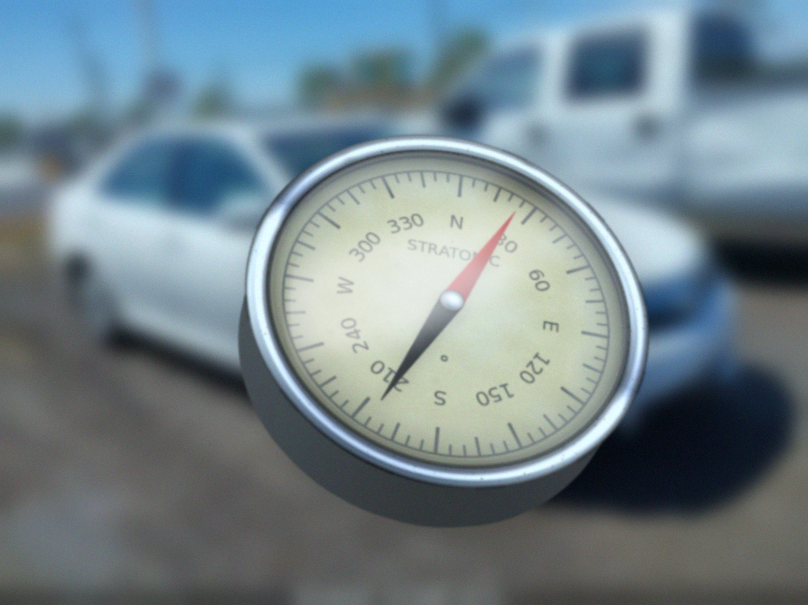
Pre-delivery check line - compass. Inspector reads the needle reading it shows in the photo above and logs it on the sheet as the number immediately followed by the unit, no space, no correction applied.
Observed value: 25°
